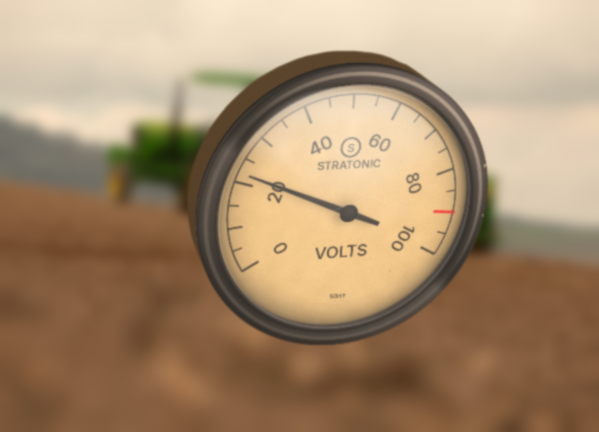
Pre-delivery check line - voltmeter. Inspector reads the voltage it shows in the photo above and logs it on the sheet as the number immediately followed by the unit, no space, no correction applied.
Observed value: 22.5V
